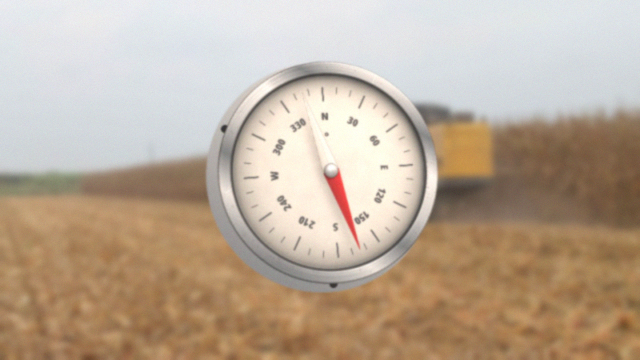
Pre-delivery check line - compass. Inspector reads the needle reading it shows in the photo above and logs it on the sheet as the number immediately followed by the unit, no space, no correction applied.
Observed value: 165°
